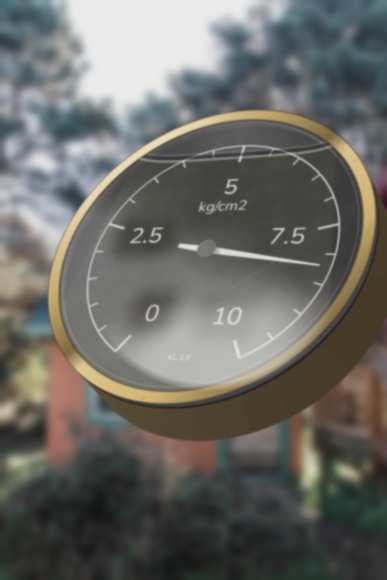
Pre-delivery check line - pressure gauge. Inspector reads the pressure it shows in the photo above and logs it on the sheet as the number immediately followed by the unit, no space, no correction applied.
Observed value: 8.25kg/cm²
